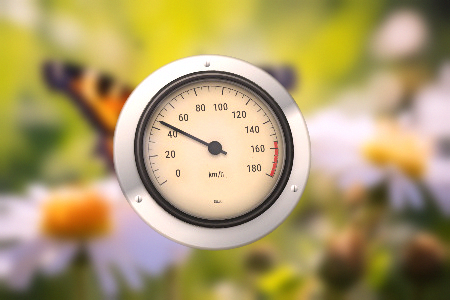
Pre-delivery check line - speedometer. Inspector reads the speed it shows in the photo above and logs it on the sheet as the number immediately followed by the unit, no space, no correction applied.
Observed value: 45km/h
